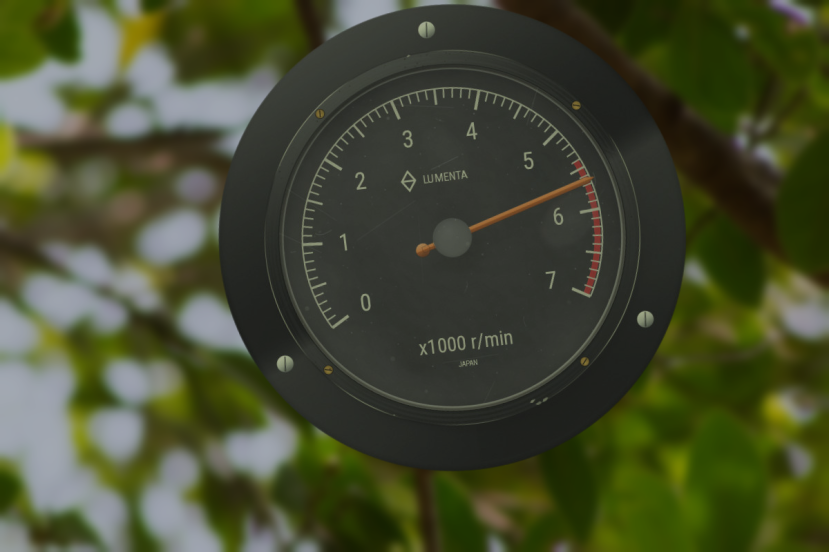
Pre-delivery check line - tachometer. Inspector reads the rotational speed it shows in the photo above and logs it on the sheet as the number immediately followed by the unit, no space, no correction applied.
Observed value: 5650rpm
